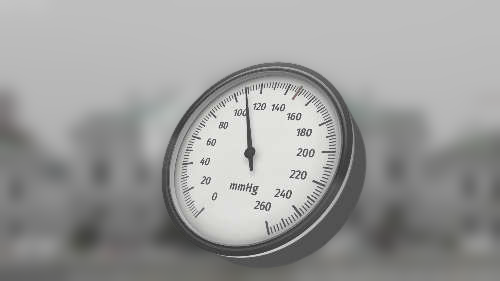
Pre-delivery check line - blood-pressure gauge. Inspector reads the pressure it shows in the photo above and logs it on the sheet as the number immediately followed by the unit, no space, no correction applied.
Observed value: 110mmHg
